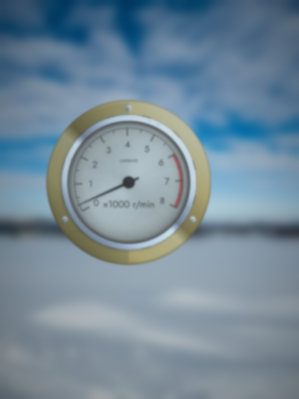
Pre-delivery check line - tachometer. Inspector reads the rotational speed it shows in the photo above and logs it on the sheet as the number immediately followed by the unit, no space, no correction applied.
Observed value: 250rpm
